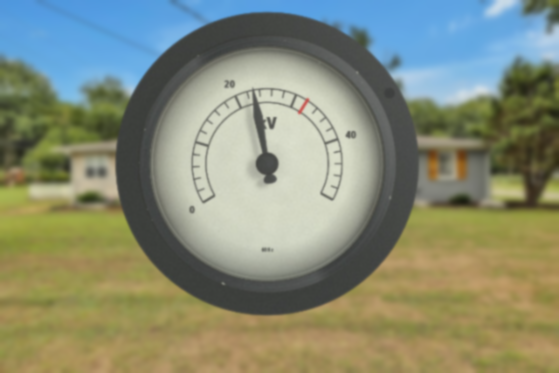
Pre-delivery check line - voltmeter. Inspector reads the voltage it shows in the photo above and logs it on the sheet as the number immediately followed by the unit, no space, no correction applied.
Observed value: 23kV
